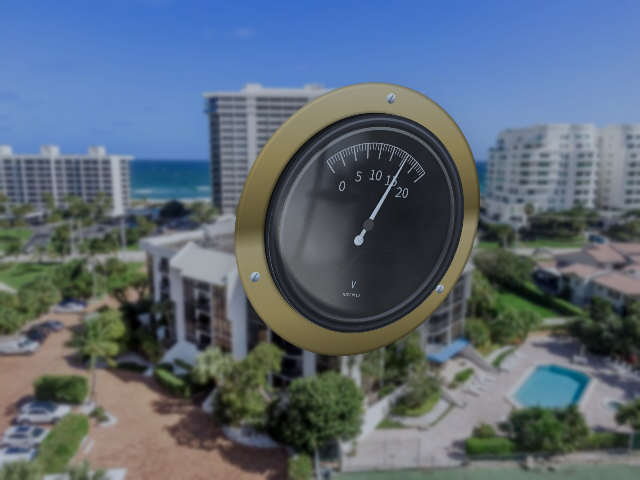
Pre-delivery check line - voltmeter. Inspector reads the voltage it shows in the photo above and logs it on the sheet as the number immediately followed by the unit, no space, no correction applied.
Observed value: 15V
